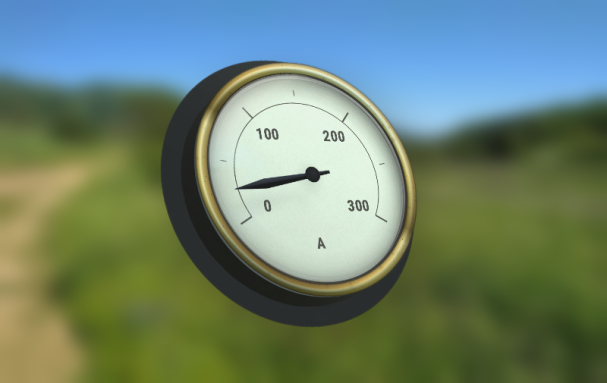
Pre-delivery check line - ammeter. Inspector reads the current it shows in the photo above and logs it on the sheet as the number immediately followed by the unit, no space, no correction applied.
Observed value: 25A
